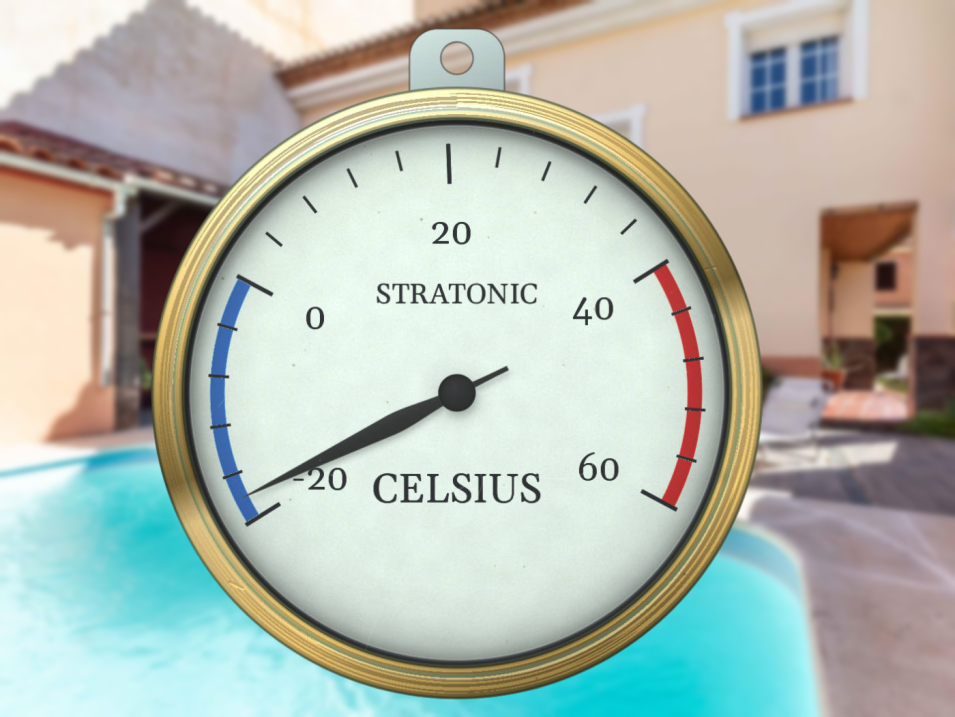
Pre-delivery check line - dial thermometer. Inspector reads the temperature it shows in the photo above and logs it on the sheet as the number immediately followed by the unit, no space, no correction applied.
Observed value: -18°C
